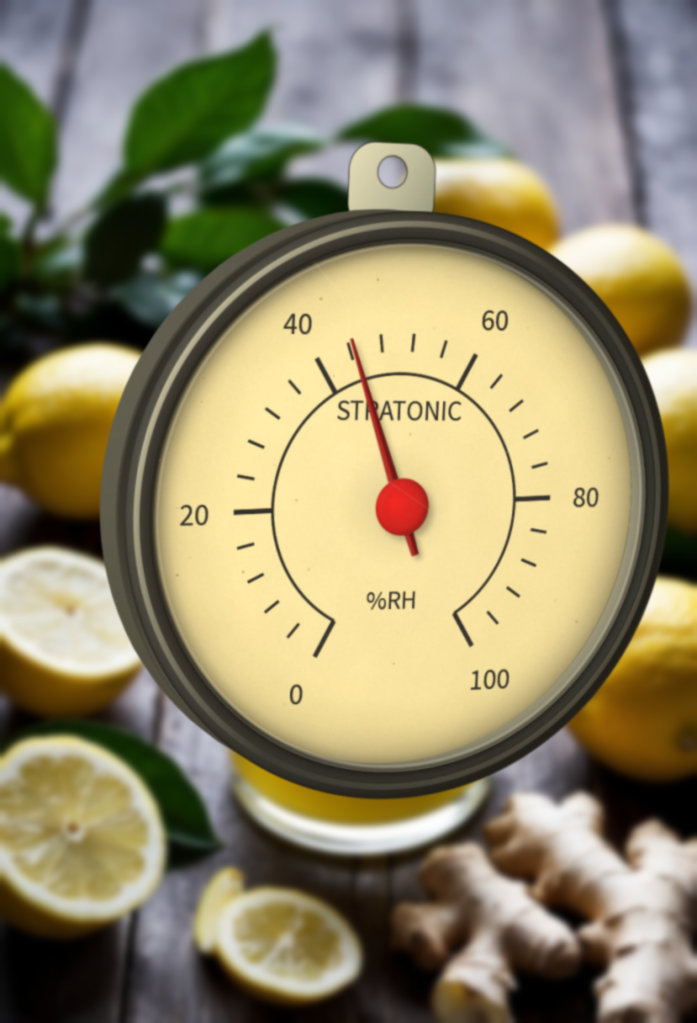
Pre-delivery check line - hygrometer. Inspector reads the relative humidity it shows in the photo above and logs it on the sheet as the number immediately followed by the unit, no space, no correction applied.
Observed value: 44%
